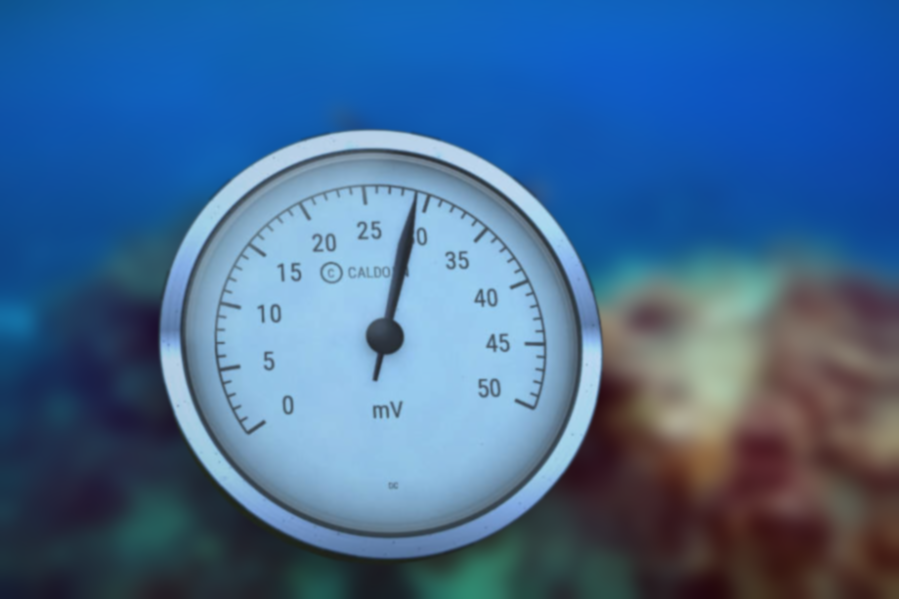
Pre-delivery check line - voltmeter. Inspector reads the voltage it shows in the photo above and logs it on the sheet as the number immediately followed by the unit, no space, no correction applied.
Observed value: 29mV
